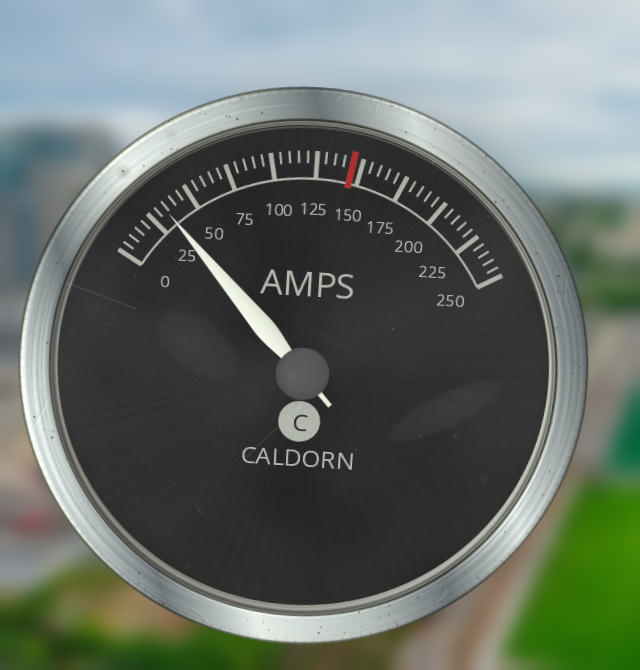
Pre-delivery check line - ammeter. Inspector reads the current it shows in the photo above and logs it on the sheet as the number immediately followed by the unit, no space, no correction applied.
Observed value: 35A
